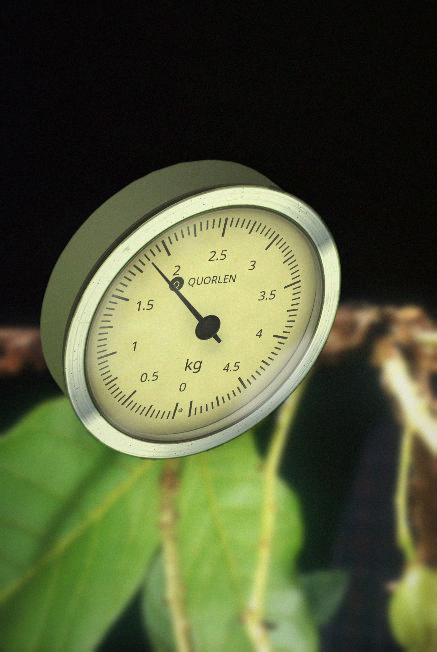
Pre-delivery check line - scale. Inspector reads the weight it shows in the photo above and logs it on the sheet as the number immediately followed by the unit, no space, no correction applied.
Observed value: 1.85kg
